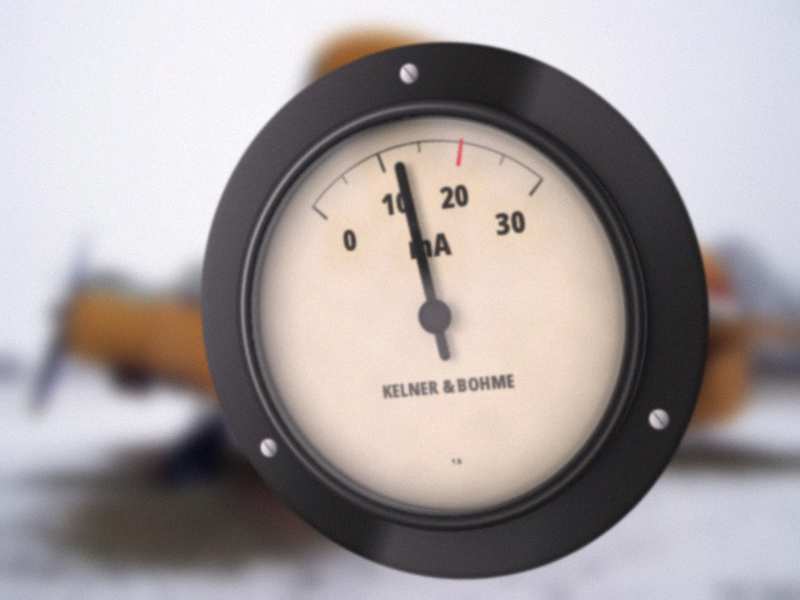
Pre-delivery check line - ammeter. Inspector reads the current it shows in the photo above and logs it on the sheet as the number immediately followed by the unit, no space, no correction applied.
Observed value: 12.5mA
